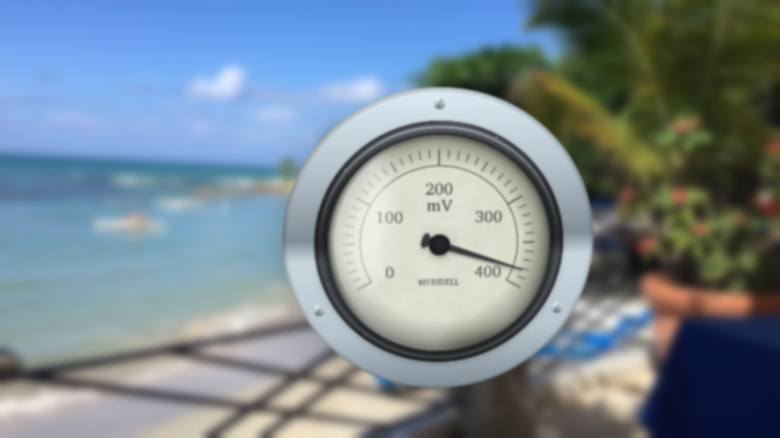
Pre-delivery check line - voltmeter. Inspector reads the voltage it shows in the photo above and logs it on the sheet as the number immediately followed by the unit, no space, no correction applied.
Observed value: 380mV
